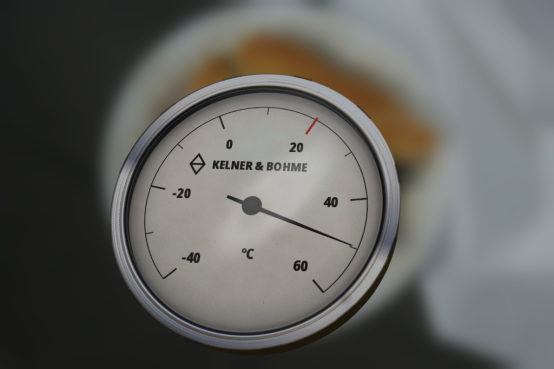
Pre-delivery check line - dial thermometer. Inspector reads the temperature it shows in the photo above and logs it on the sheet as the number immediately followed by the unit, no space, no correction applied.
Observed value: 50°C
